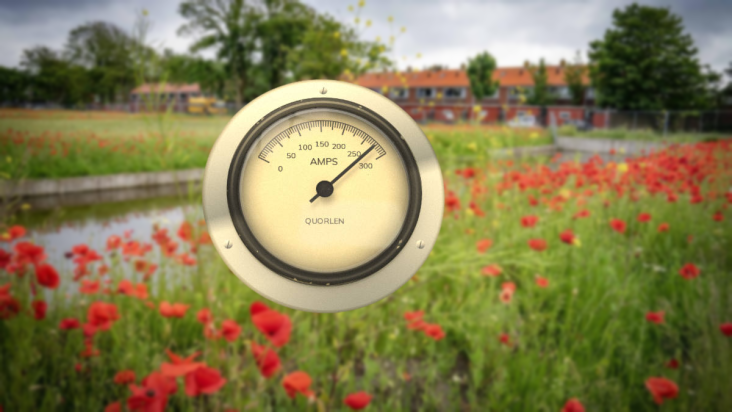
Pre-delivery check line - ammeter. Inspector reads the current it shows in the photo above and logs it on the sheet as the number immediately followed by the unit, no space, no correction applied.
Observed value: 275A
